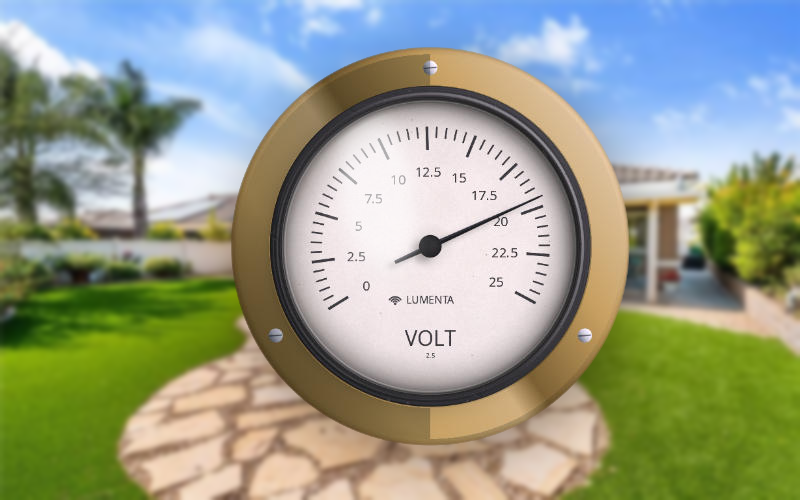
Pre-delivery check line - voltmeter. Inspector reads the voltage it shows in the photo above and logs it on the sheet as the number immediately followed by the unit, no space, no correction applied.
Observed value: 19.5V
